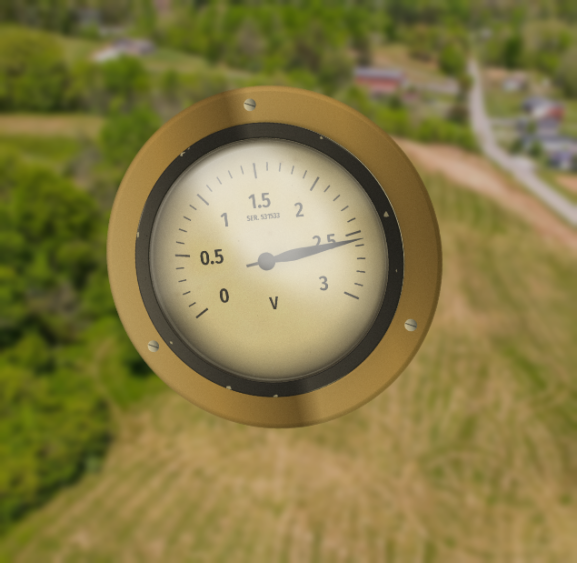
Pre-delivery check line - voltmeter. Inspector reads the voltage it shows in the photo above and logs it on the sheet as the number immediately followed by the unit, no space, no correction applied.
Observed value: 2.55V
